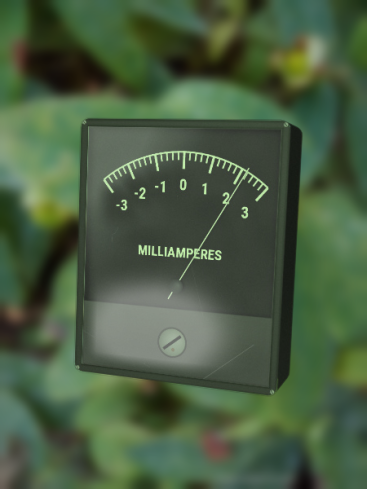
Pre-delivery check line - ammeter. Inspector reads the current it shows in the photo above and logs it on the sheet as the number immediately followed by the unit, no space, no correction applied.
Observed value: 2.2mA
